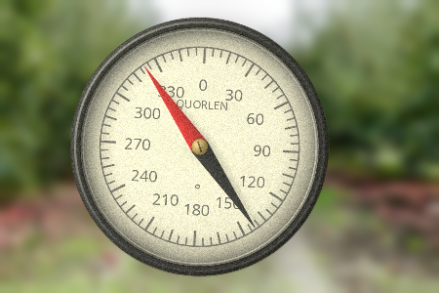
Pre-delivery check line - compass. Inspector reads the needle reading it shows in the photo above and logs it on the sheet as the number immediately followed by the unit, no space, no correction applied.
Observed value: 322.5°
